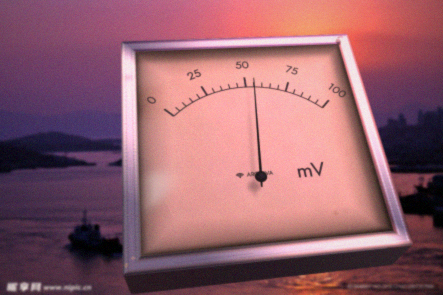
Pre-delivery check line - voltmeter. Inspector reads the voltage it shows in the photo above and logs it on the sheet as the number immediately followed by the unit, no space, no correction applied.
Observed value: 55mV
